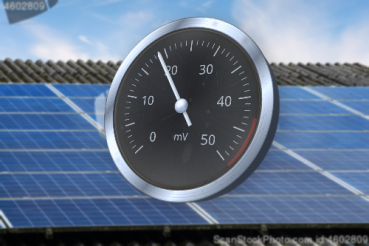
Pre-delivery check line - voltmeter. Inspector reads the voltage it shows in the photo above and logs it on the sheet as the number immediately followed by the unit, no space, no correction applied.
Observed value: 19mV
